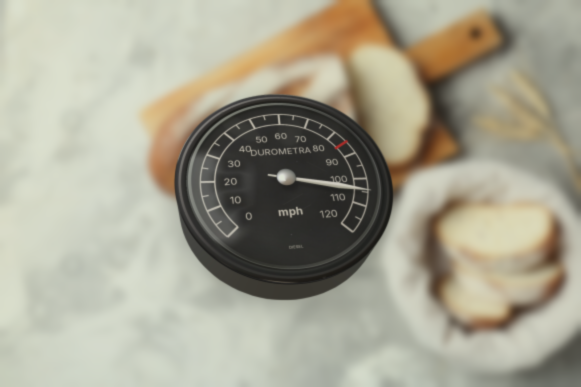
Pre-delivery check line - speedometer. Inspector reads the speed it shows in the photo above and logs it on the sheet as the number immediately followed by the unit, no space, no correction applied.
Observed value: 105mph
